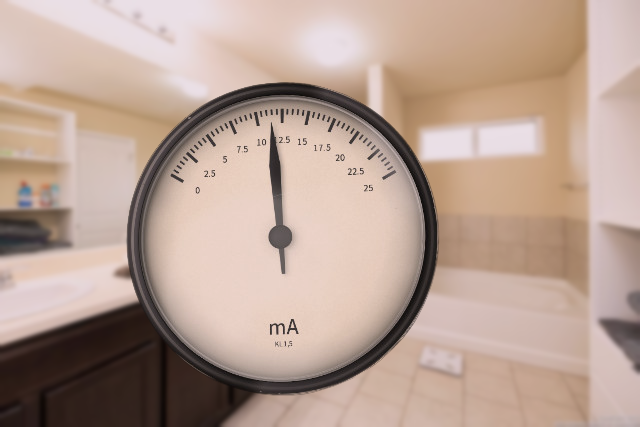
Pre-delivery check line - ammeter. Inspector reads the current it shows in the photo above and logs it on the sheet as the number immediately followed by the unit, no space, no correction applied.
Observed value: 11.5mA
